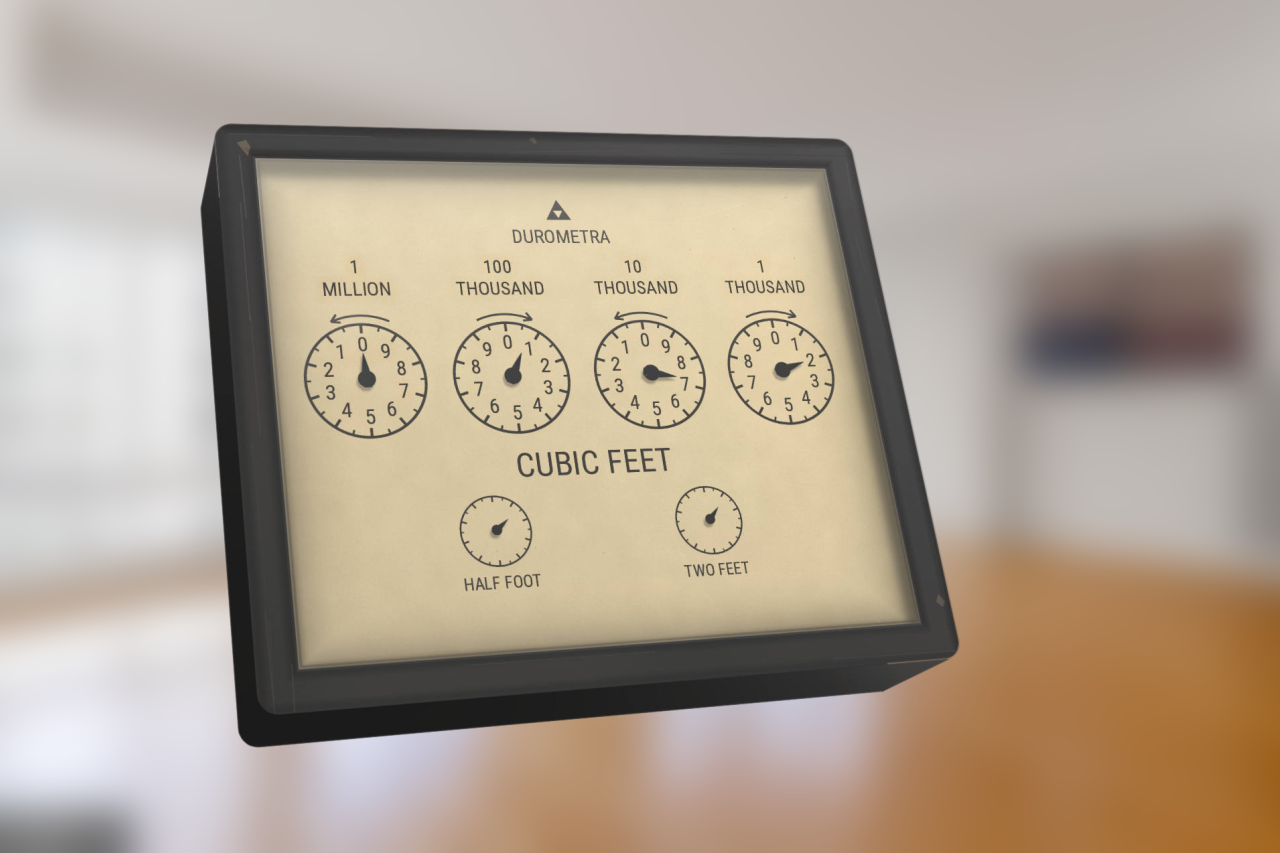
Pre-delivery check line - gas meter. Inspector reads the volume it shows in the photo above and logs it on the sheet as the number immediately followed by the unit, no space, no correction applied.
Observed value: 7200ft³
